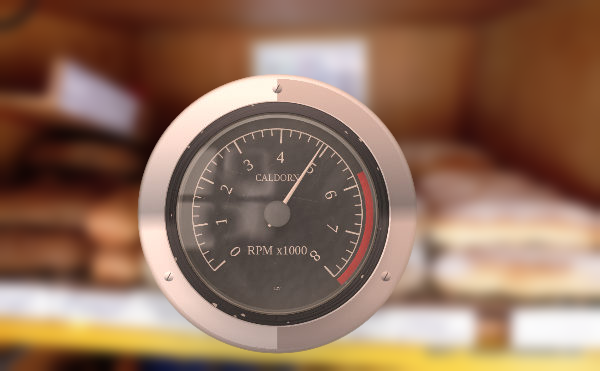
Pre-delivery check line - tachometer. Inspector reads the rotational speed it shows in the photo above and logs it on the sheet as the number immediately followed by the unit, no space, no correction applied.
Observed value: 4900rpm
